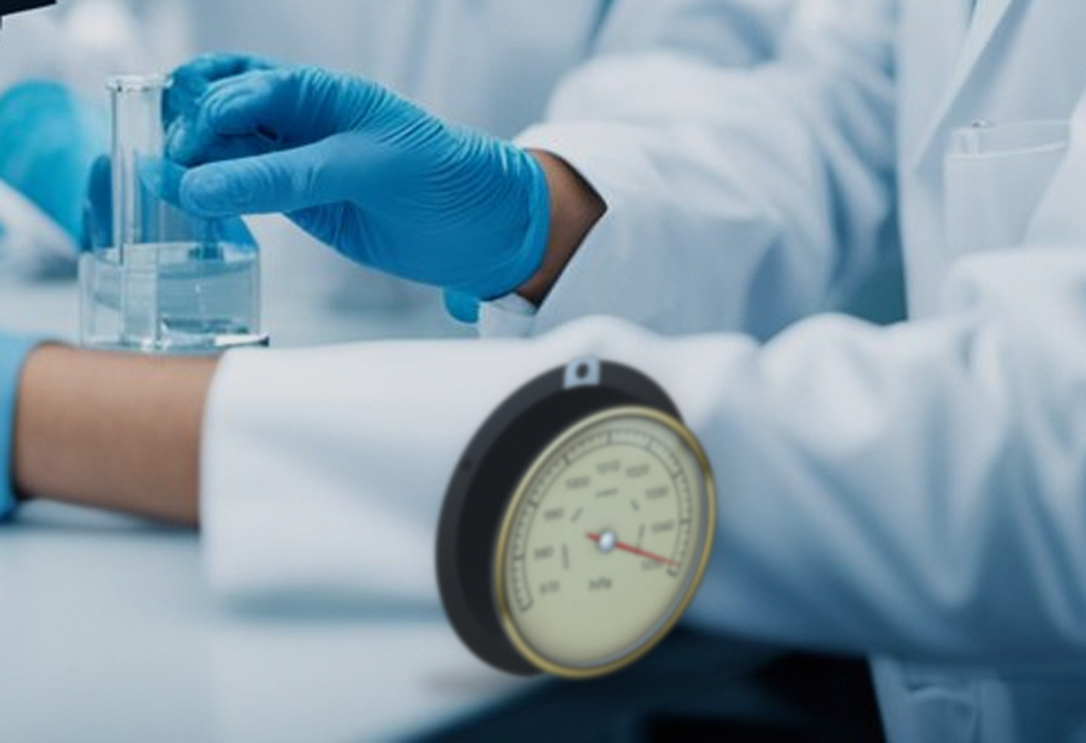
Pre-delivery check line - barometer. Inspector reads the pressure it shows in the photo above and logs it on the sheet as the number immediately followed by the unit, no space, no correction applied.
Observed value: 1048hPa
